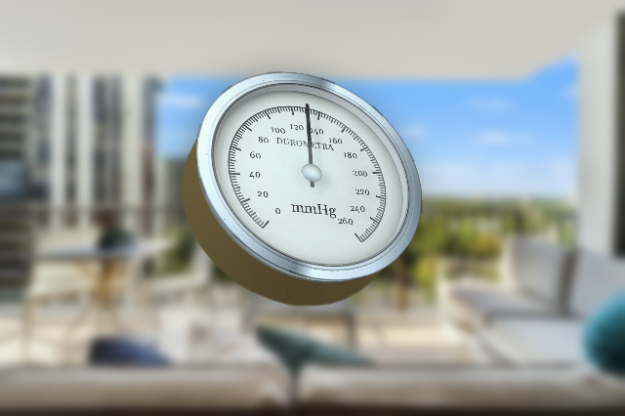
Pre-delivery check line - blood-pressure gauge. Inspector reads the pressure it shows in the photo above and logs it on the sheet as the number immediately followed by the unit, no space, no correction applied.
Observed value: 130mmHg
